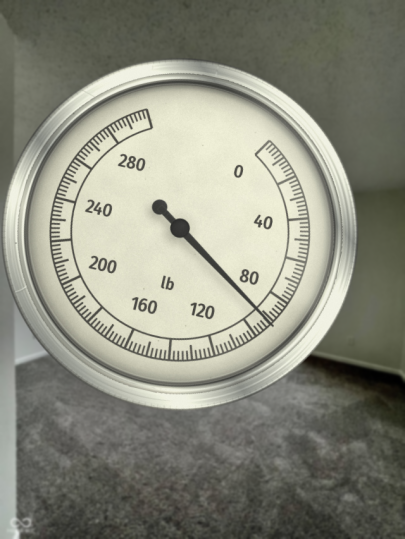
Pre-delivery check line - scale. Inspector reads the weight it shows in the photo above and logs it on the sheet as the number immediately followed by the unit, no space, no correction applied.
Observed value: 92lb
